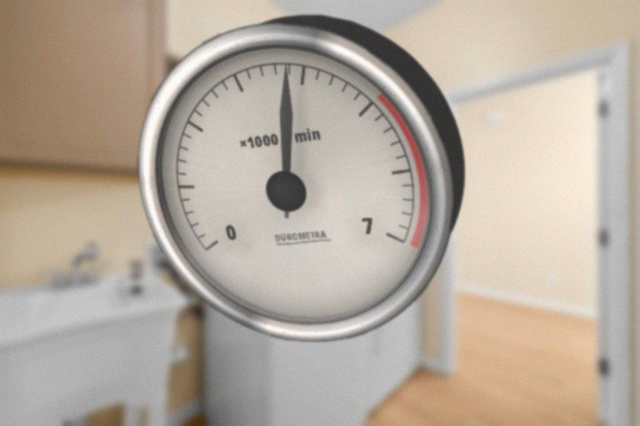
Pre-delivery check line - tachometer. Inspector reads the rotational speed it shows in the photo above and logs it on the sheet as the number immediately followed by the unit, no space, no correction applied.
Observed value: 3800rpm
